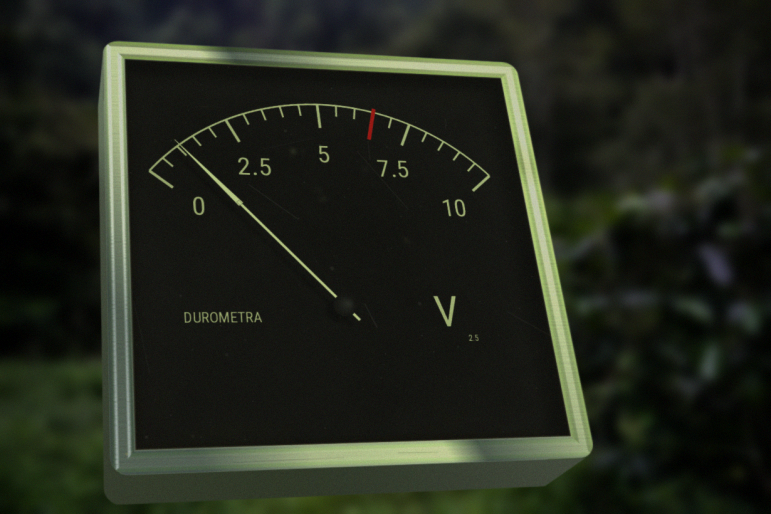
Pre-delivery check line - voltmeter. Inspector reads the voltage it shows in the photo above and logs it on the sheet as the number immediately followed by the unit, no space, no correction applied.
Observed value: 1V
